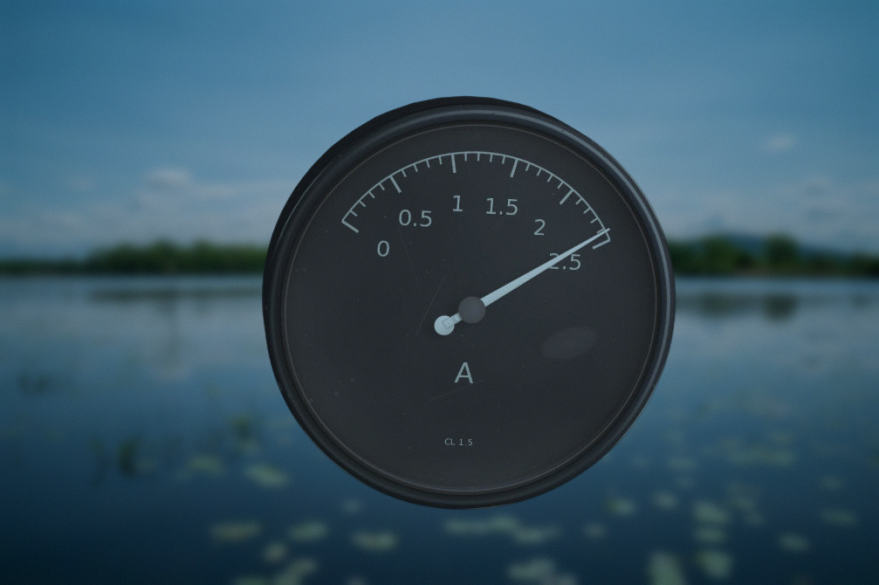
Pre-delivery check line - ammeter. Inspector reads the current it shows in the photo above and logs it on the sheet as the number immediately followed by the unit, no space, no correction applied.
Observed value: 2.4A
